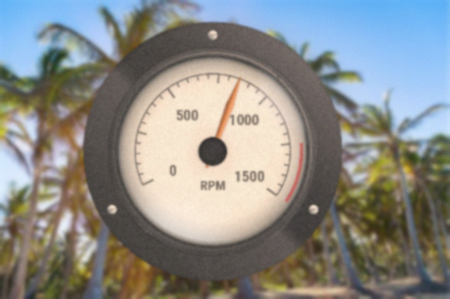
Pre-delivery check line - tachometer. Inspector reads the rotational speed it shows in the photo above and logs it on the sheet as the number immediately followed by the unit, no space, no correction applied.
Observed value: 850rpm
